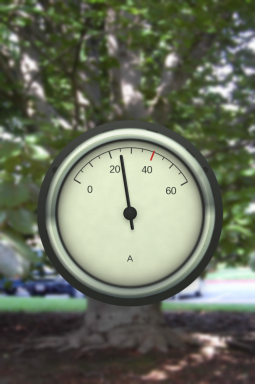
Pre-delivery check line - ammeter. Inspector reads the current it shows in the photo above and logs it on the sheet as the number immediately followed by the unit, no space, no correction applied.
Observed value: 25A
